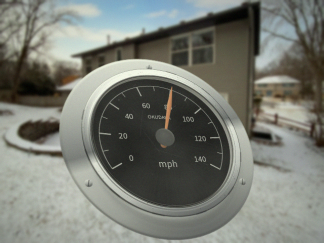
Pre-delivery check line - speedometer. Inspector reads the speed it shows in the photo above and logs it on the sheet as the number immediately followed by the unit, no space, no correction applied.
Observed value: 80mph
